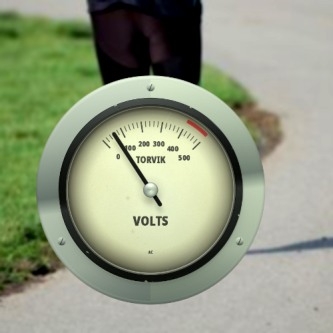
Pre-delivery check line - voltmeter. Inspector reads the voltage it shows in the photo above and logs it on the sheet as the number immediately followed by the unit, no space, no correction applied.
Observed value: 60V
